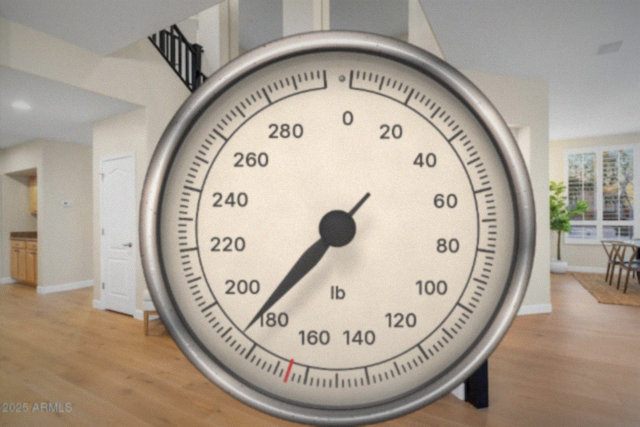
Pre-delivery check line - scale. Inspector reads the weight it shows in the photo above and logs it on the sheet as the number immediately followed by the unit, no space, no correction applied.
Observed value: 186lb
